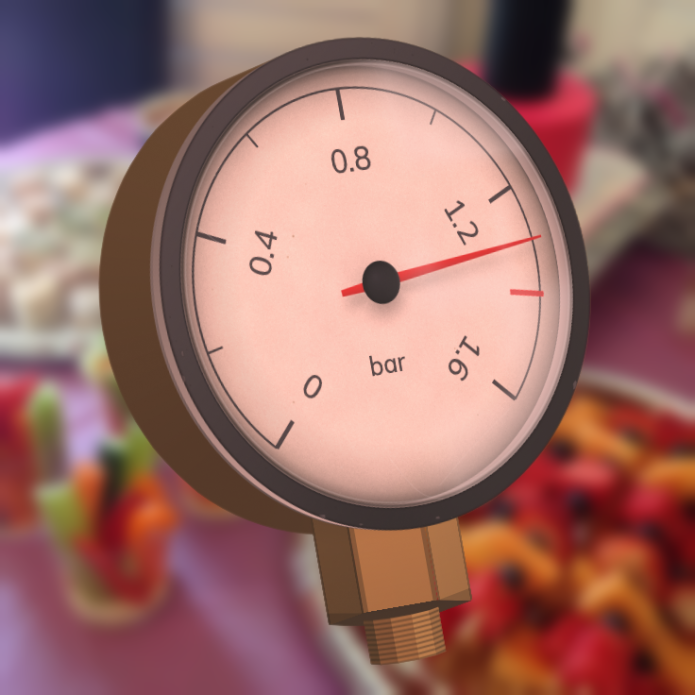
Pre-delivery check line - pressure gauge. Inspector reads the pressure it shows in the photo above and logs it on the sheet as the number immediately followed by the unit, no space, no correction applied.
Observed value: 1.3bar
